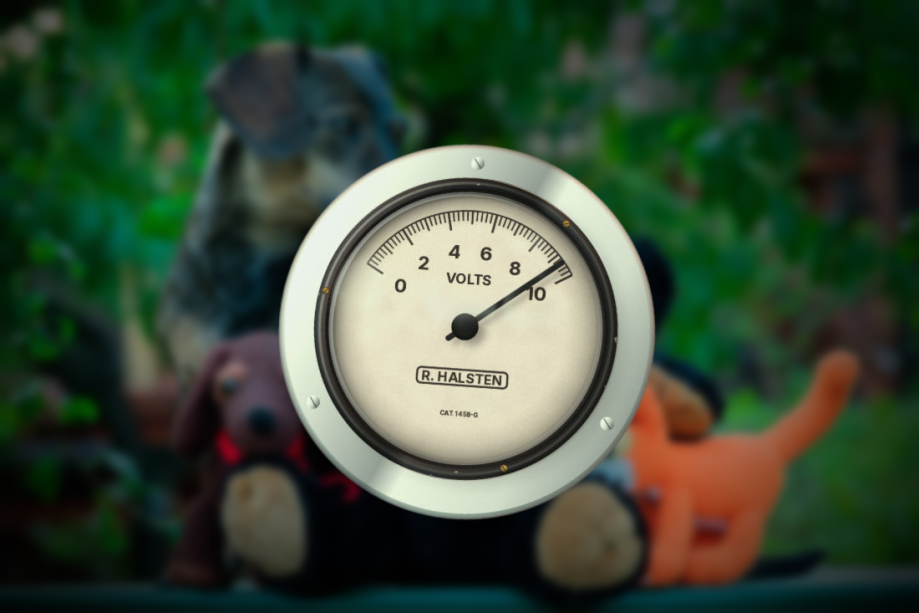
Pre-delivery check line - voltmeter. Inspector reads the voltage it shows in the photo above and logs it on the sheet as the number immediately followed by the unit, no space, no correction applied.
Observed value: 9.4V
